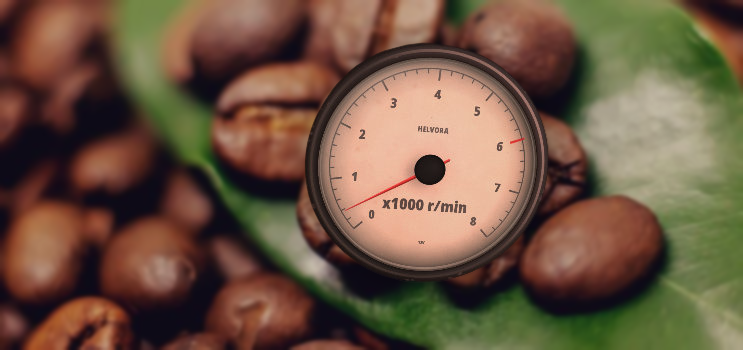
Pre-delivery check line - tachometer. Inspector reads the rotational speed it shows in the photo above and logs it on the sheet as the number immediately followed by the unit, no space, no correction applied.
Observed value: 400rpm
